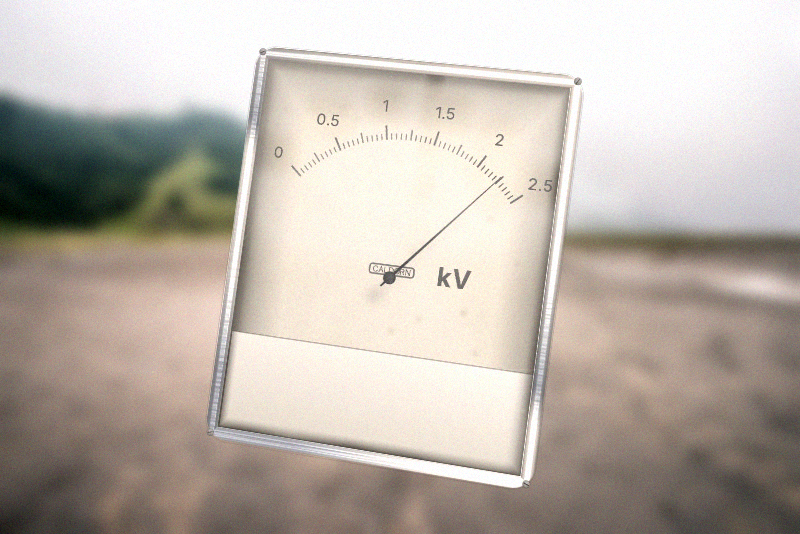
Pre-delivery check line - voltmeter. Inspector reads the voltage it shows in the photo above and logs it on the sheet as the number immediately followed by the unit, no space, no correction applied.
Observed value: 2.25kV
